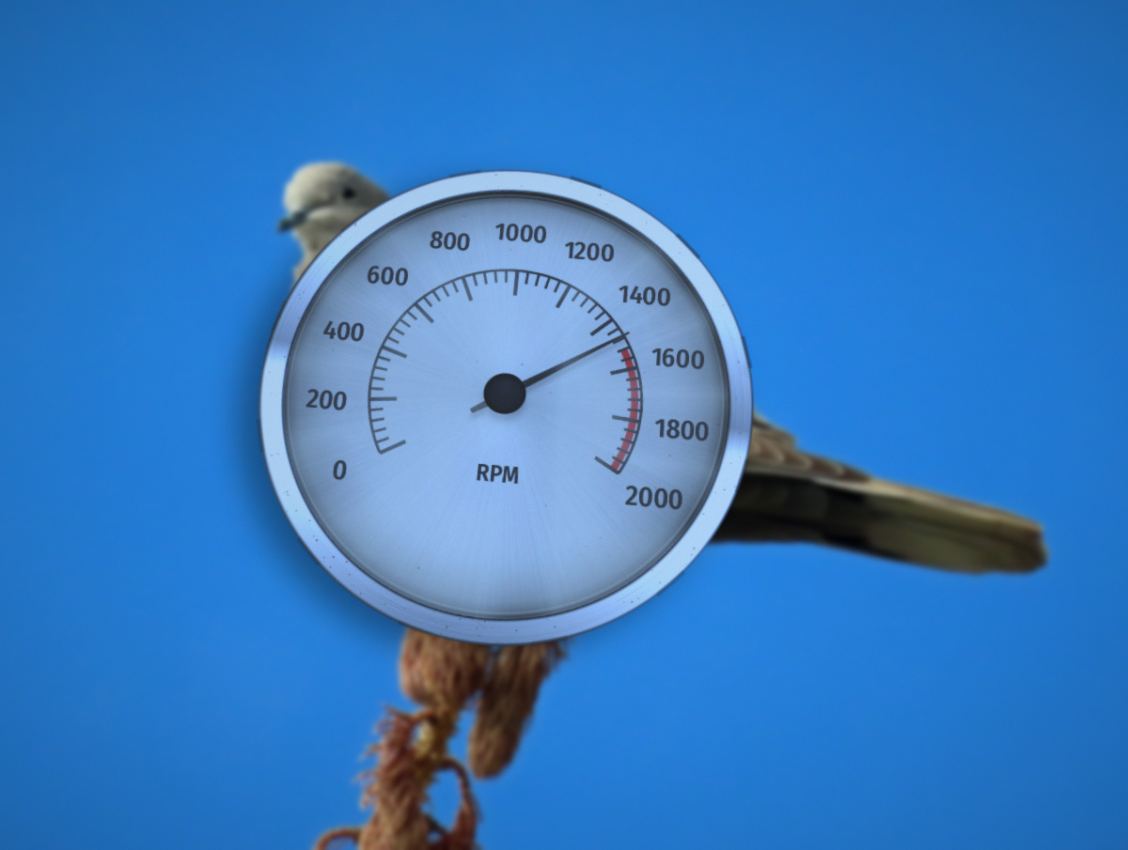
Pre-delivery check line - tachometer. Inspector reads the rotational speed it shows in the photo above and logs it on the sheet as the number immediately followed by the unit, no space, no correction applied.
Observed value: 1480rpm
